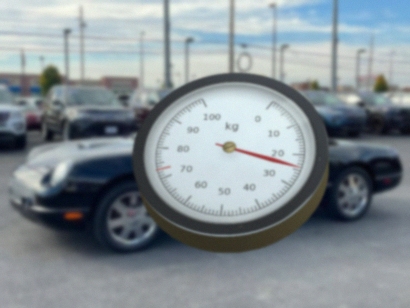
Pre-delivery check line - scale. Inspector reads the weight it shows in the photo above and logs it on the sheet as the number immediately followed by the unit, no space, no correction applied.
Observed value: 25kg
